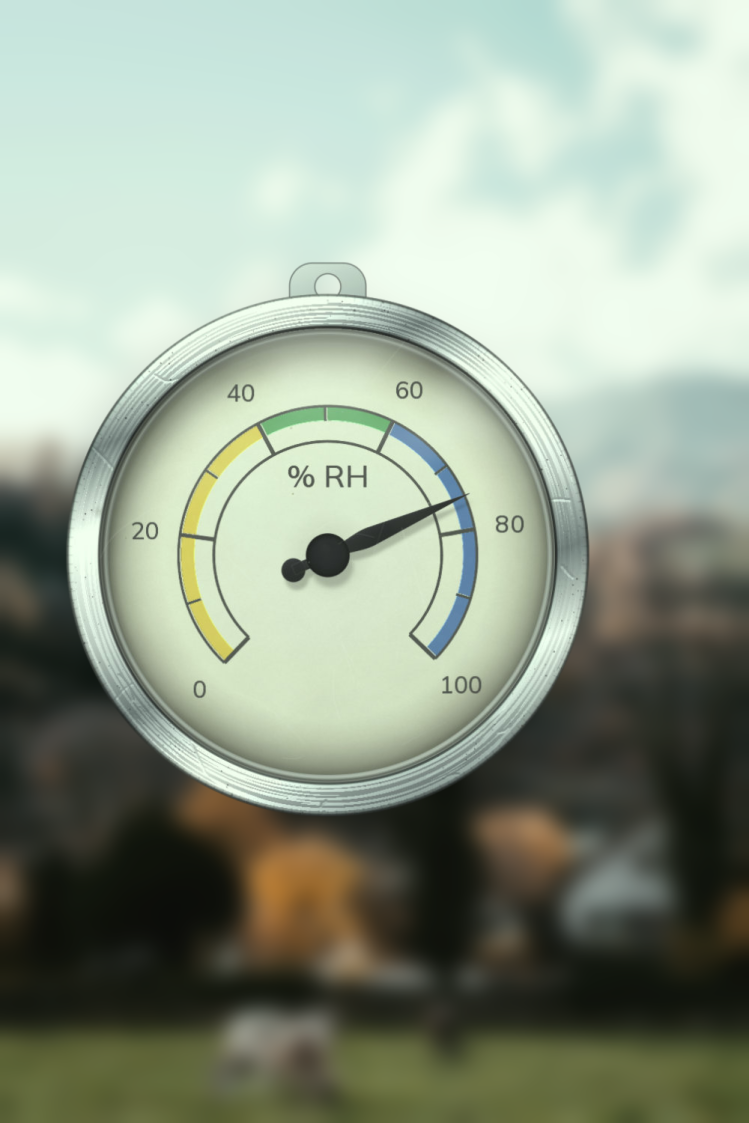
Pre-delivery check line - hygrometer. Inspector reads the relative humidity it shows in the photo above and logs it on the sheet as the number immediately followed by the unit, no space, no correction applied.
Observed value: 75%
